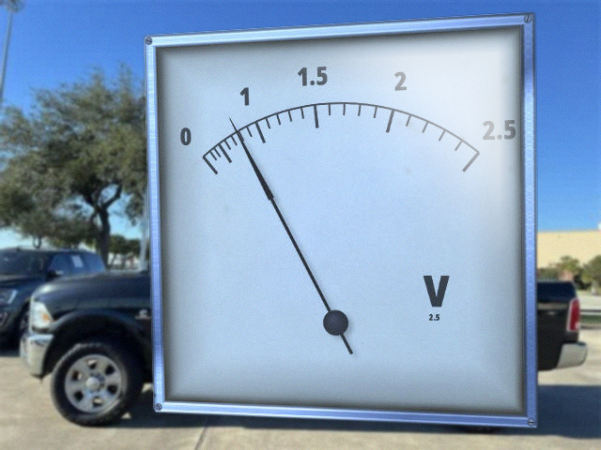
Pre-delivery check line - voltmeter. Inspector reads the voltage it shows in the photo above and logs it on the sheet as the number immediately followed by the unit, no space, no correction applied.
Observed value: 0.8V
